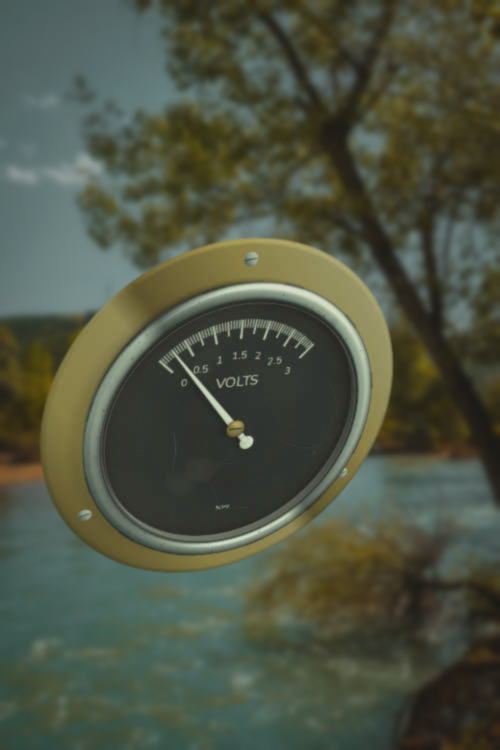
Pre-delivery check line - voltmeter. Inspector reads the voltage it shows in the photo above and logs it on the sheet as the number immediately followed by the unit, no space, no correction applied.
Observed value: 0.25V
